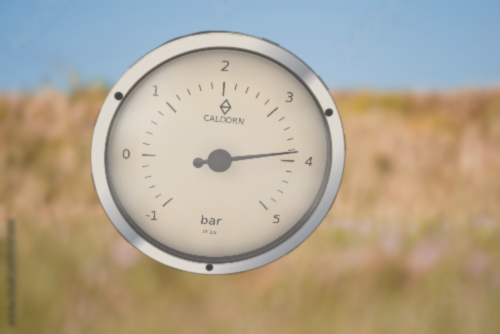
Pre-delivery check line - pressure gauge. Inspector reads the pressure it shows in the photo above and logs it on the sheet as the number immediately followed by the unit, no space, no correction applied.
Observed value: 3.8bar
